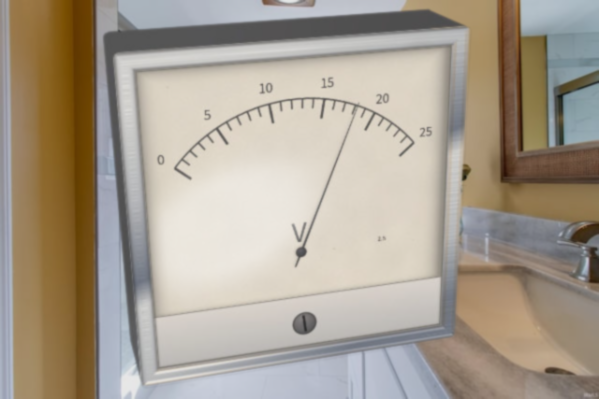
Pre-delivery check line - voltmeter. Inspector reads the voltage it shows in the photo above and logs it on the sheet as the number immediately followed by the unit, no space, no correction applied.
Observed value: 18V
